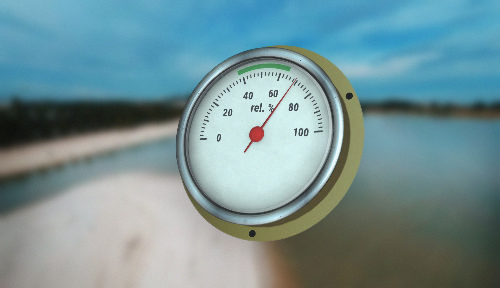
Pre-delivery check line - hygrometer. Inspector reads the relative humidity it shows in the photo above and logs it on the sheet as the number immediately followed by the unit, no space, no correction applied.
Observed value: 70%
